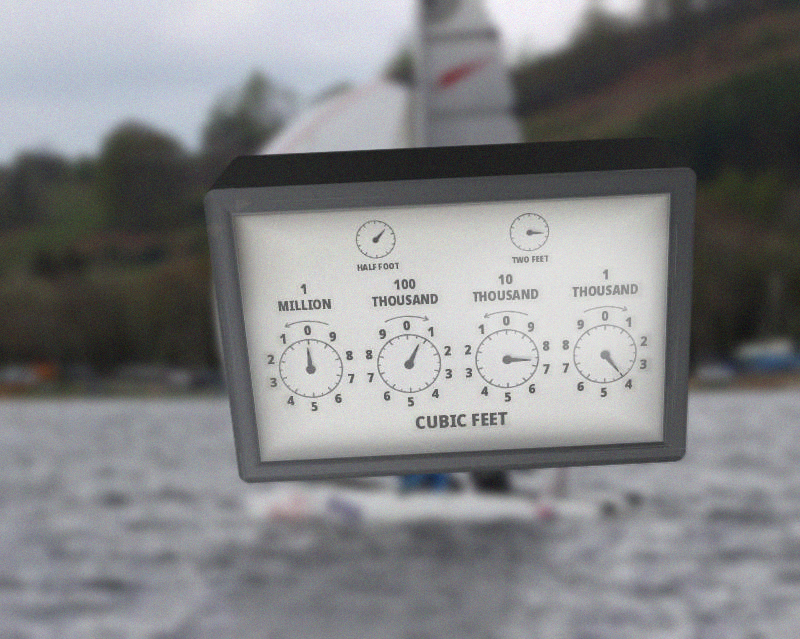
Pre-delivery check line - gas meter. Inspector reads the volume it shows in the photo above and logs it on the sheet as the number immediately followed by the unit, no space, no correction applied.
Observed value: 7400ft³
